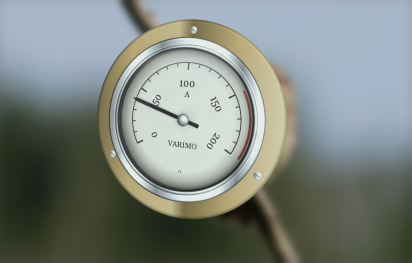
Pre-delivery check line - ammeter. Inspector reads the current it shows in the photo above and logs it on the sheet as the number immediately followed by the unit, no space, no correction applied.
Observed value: 40A
